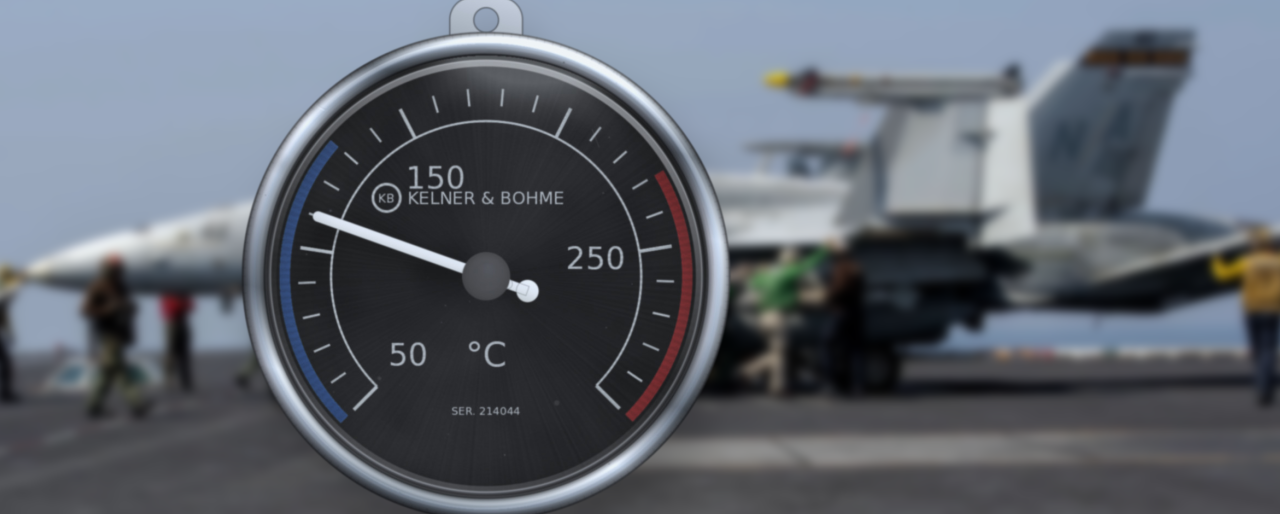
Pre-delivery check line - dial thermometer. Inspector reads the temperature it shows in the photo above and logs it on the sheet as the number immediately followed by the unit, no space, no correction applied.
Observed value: 110°C
